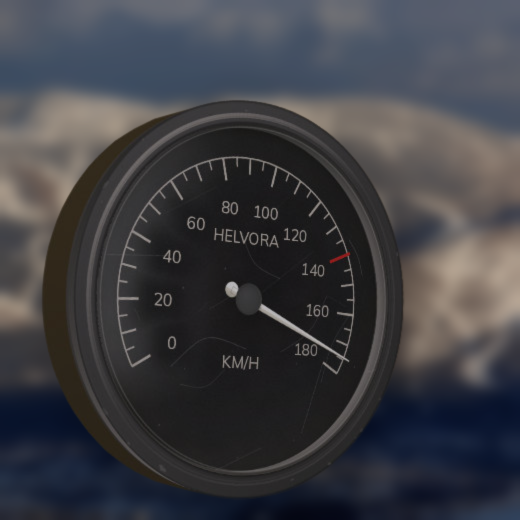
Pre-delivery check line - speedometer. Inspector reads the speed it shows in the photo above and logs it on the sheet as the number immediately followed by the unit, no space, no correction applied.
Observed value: 175km/h
